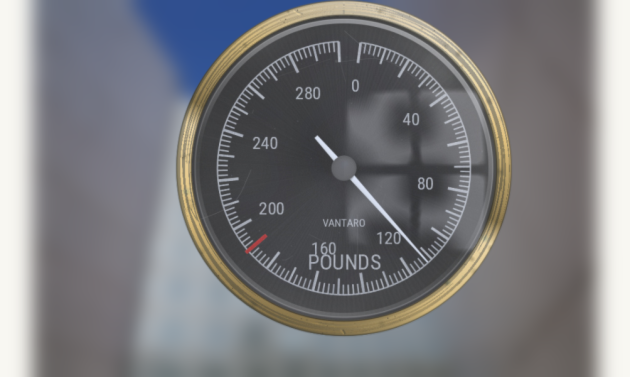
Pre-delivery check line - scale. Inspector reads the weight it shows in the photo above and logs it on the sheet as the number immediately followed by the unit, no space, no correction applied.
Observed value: 112lb
